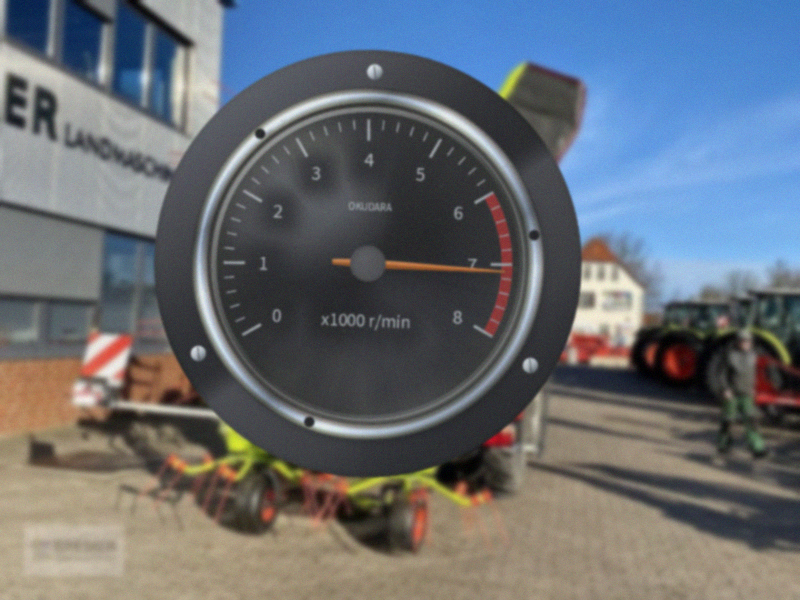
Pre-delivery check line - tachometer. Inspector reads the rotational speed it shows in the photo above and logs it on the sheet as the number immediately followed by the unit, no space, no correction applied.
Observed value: 7100rpm
